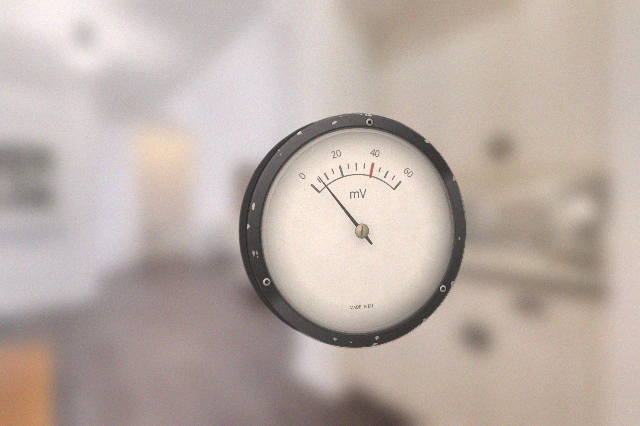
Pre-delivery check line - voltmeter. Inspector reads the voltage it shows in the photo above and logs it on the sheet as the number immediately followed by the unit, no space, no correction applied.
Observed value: 5mV
